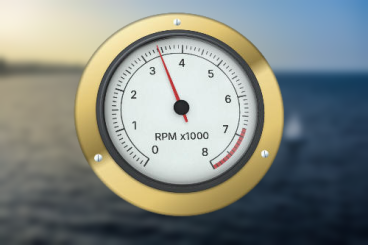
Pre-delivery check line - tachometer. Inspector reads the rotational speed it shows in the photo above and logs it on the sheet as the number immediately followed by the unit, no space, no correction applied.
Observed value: 3400rpm
